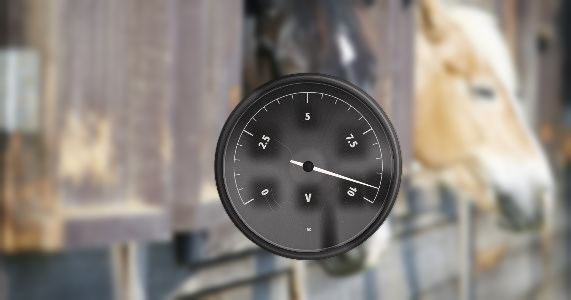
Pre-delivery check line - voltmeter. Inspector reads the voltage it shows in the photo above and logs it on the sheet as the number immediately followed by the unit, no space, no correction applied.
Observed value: 9.5V
